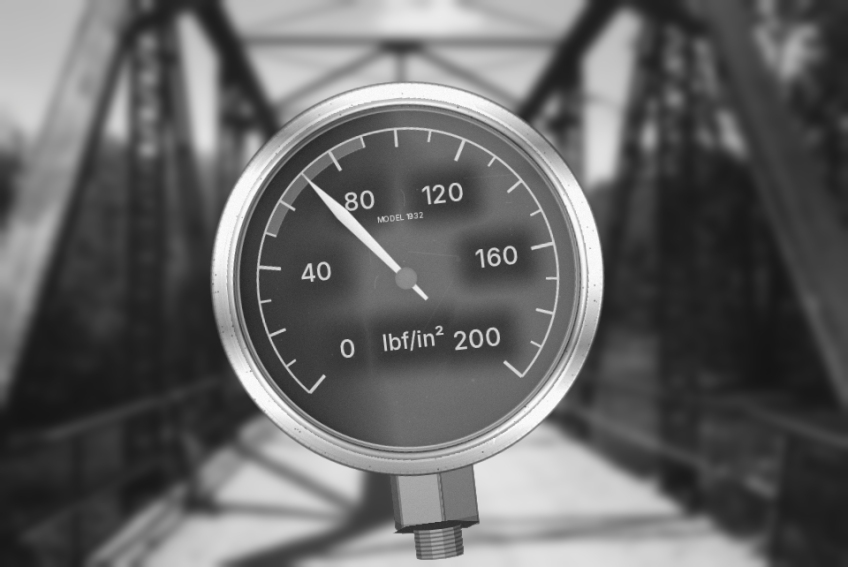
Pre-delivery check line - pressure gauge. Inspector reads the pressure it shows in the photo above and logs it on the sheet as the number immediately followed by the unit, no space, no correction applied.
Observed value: 70psi
